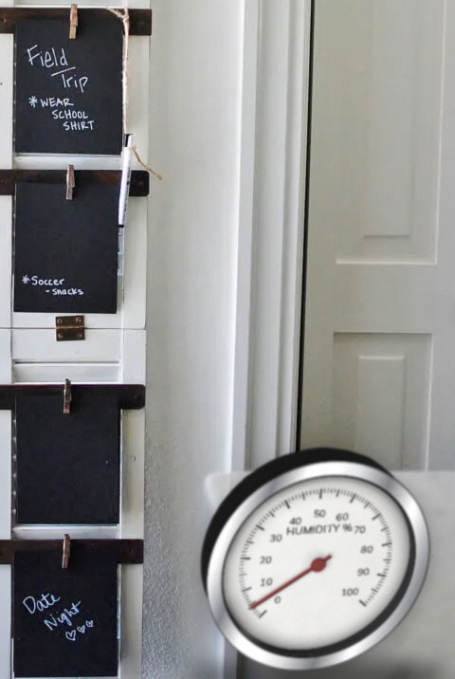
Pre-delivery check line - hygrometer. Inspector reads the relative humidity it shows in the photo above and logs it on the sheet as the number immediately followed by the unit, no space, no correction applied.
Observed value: 5%
